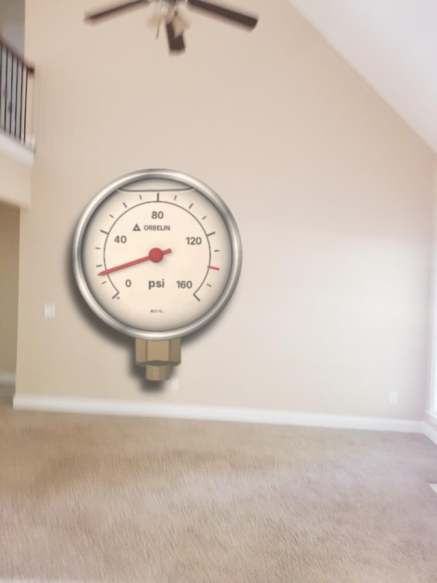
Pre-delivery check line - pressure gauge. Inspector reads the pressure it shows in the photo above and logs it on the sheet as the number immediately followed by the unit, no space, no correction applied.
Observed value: 15psi
